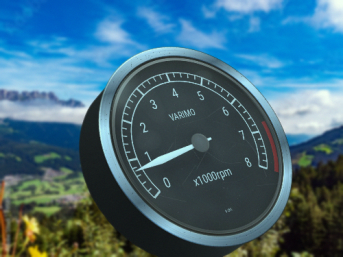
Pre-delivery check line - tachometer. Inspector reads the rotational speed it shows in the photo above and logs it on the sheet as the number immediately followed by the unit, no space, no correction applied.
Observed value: 700rpm
